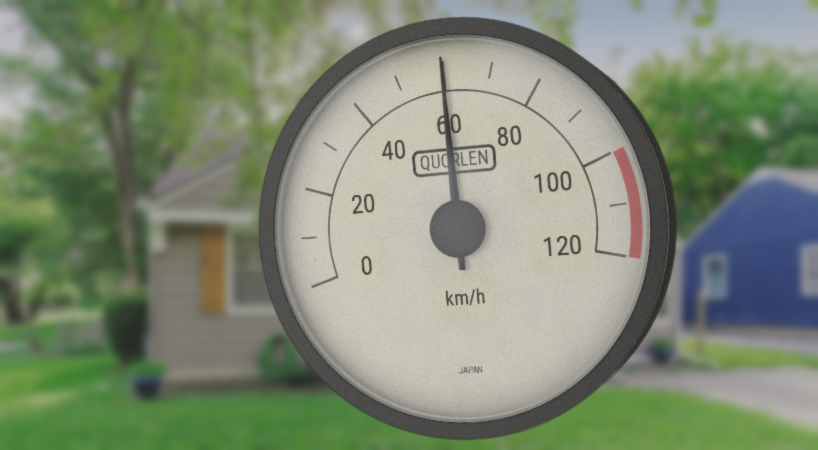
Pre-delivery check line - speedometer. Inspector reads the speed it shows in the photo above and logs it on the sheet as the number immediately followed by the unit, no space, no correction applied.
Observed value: 60km/h
